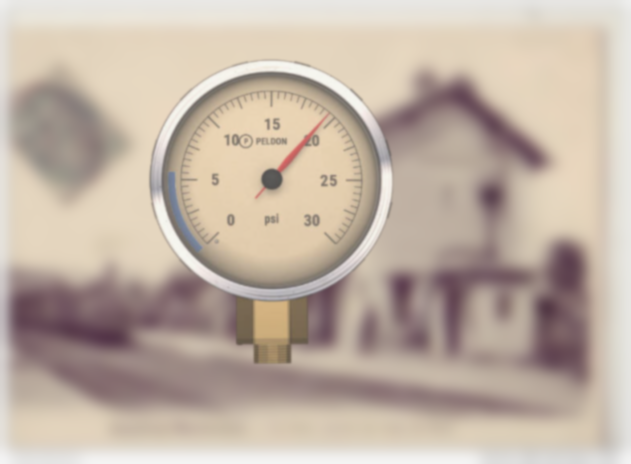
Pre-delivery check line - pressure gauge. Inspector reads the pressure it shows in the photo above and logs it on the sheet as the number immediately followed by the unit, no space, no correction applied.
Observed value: 19.5psi
